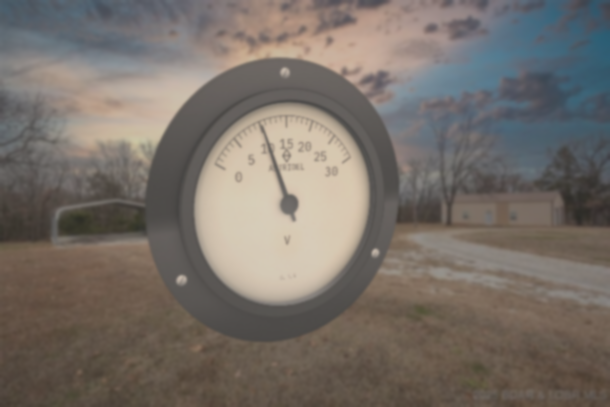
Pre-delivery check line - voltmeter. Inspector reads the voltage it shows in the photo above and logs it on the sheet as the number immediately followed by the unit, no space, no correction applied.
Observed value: 10V
